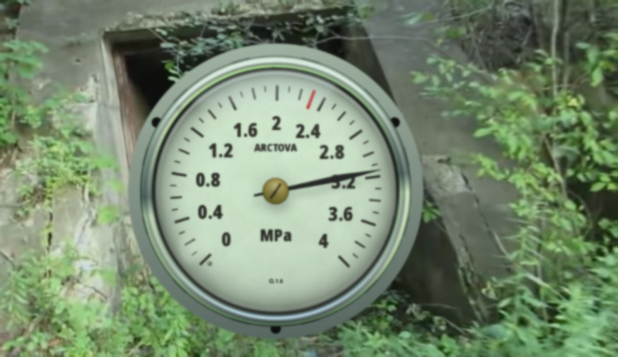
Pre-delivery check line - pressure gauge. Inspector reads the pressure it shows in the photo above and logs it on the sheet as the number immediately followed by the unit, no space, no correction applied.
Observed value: 3.15MPa
